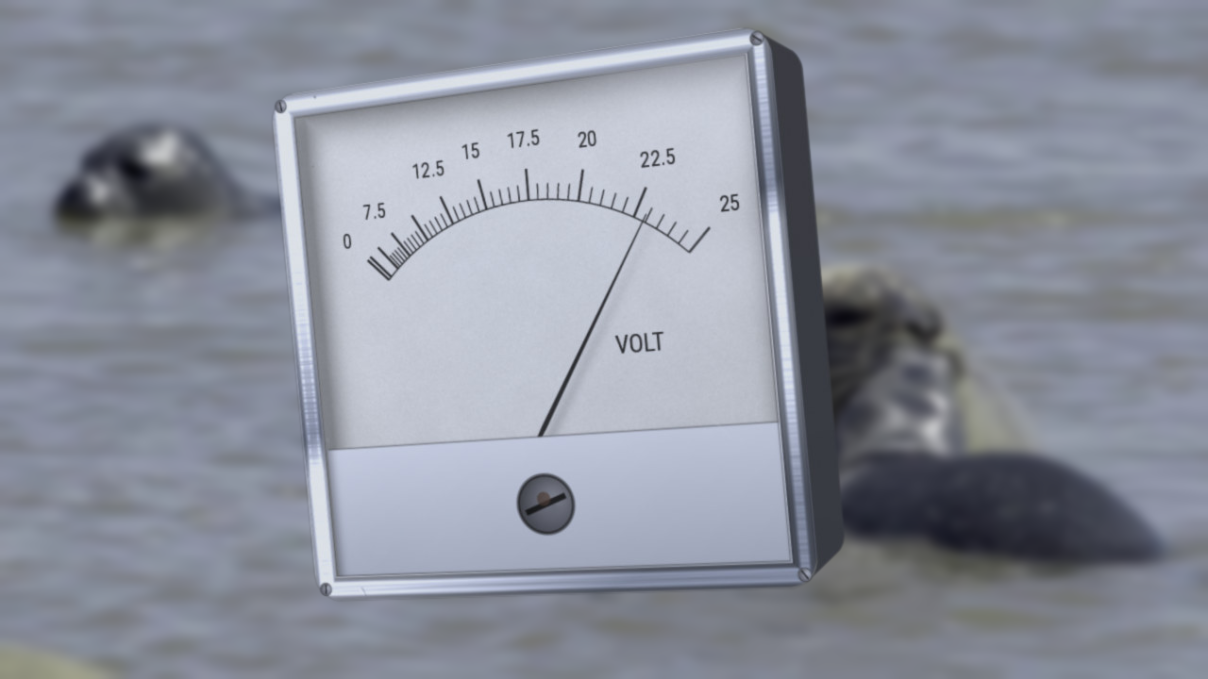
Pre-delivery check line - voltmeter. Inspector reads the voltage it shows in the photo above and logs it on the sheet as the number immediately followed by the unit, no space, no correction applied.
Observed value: 23V
